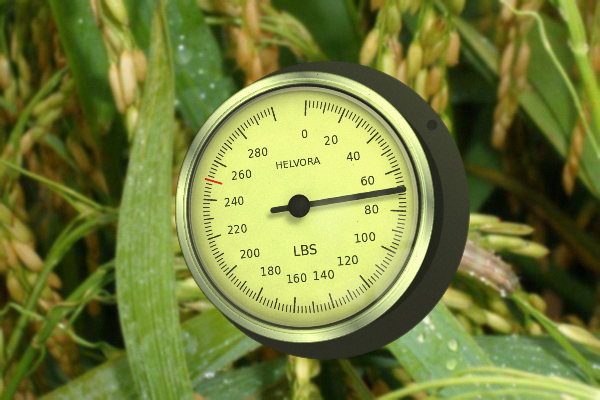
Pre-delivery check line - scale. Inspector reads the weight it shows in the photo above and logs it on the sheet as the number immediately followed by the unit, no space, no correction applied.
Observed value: 70lb
